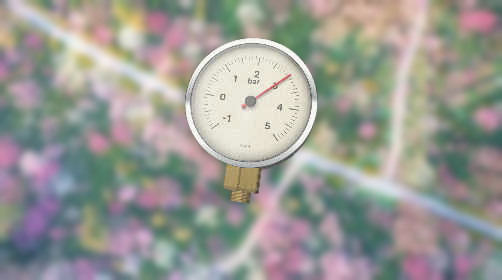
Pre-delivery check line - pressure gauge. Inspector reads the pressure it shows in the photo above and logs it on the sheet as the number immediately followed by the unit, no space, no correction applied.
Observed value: 3bar
